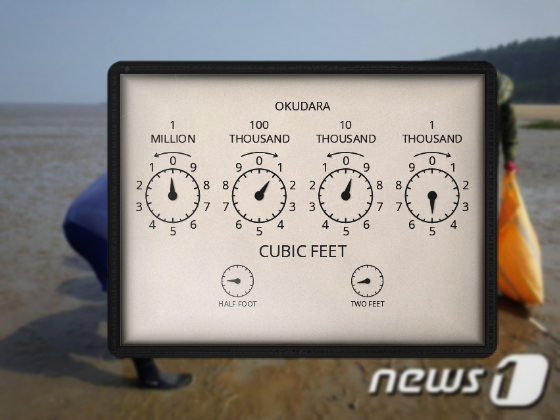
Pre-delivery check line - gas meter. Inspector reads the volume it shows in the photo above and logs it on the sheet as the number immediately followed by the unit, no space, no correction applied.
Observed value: 9500ft³
